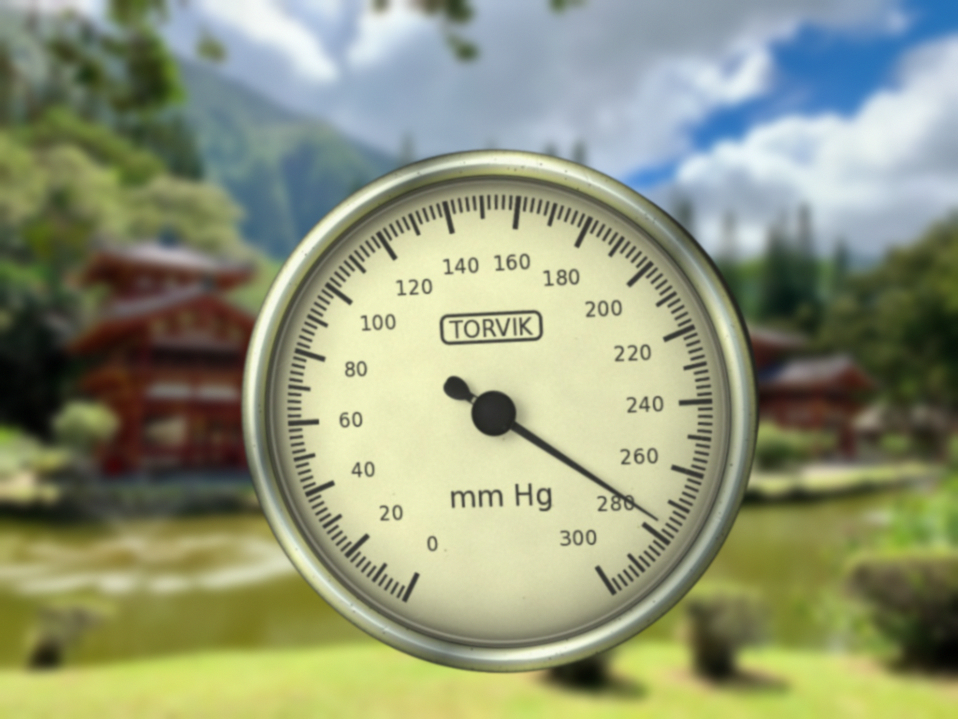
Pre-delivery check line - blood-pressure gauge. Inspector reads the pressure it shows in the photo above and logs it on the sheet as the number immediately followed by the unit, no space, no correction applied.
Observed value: 276mmHg
